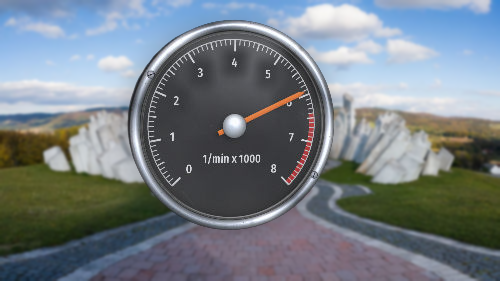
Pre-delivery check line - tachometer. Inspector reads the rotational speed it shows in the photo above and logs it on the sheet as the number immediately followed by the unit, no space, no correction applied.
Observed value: 5900rpm
